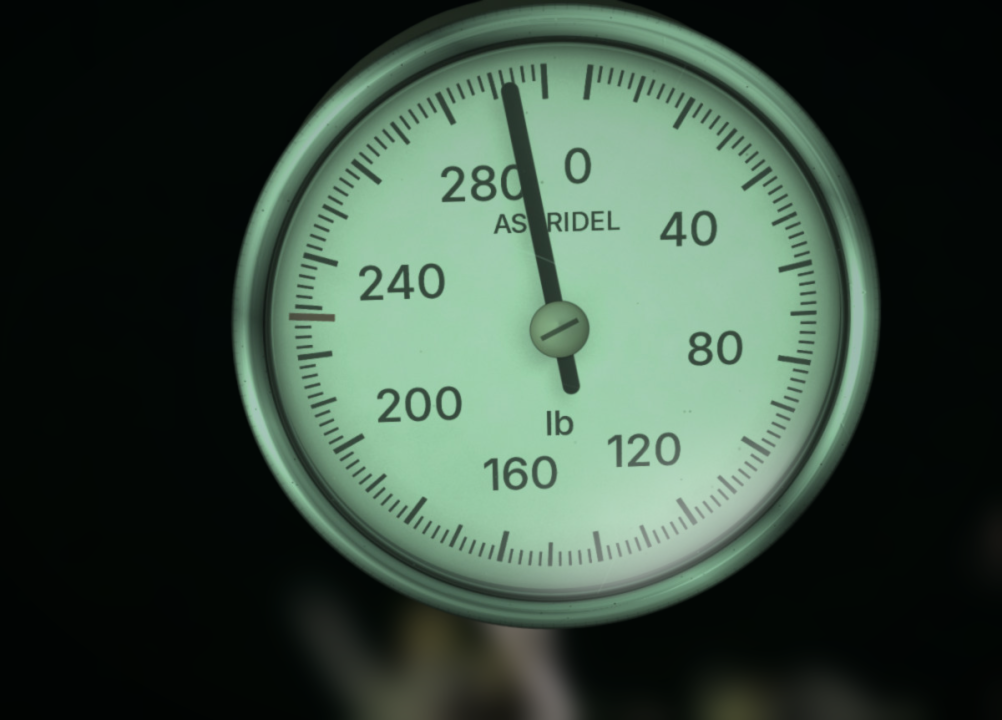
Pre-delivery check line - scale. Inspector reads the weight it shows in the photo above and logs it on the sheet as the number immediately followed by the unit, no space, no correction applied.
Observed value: 293lb
